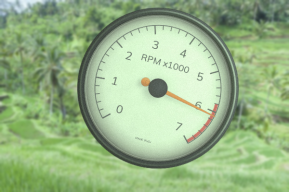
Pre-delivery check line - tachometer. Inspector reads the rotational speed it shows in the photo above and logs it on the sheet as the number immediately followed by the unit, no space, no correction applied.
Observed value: 6100rpm
